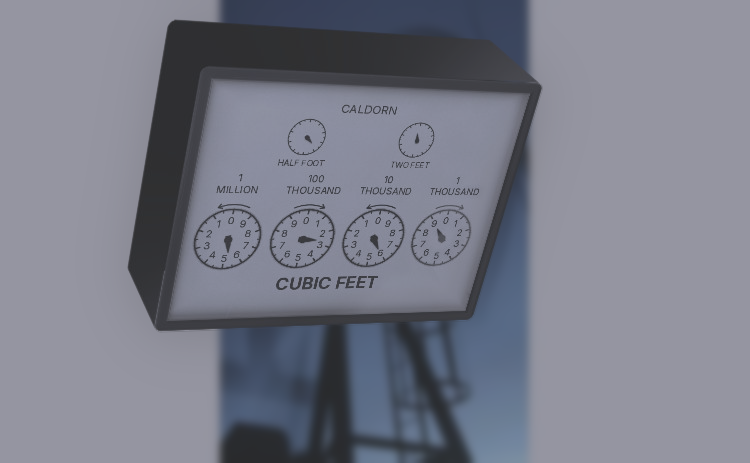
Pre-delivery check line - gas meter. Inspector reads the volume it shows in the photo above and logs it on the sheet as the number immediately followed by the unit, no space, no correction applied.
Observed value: 525900ft³
